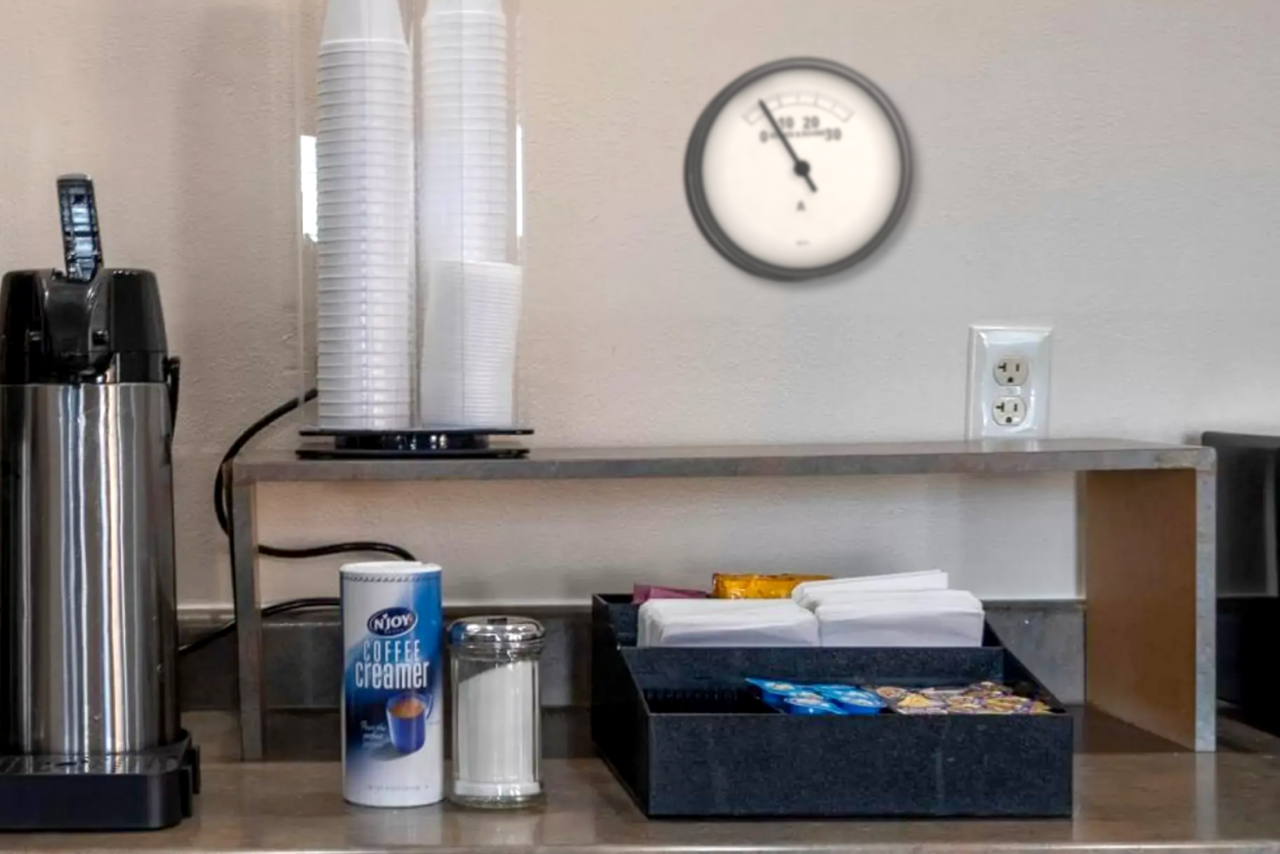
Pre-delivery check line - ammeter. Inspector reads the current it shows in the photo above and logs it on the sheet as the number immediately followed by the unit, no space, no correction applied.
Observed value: 5A
